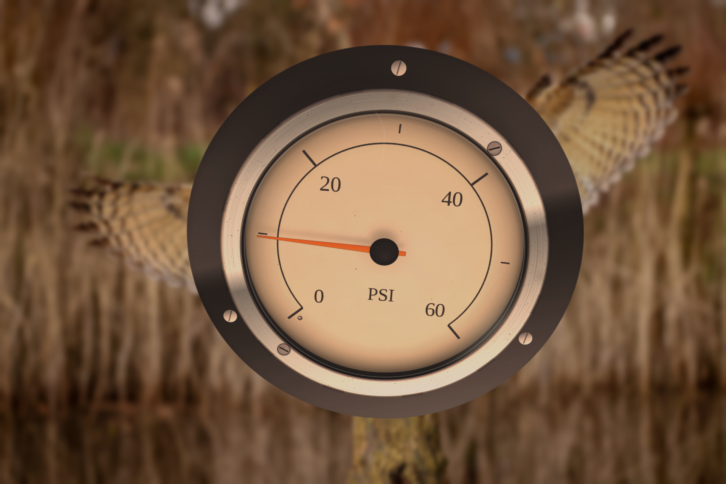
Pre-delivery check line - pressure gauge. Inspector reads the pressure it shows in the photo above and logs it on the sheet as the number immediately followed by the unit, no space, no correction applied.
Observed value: 10psi
